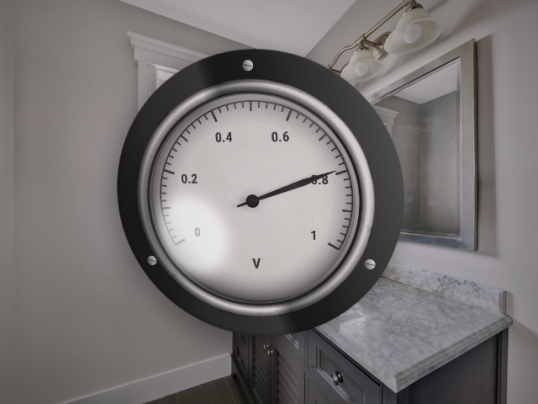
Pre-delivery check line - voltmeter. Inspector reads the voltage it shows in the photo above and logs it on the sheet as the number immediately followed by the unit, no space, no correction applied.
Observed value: 0.79V
